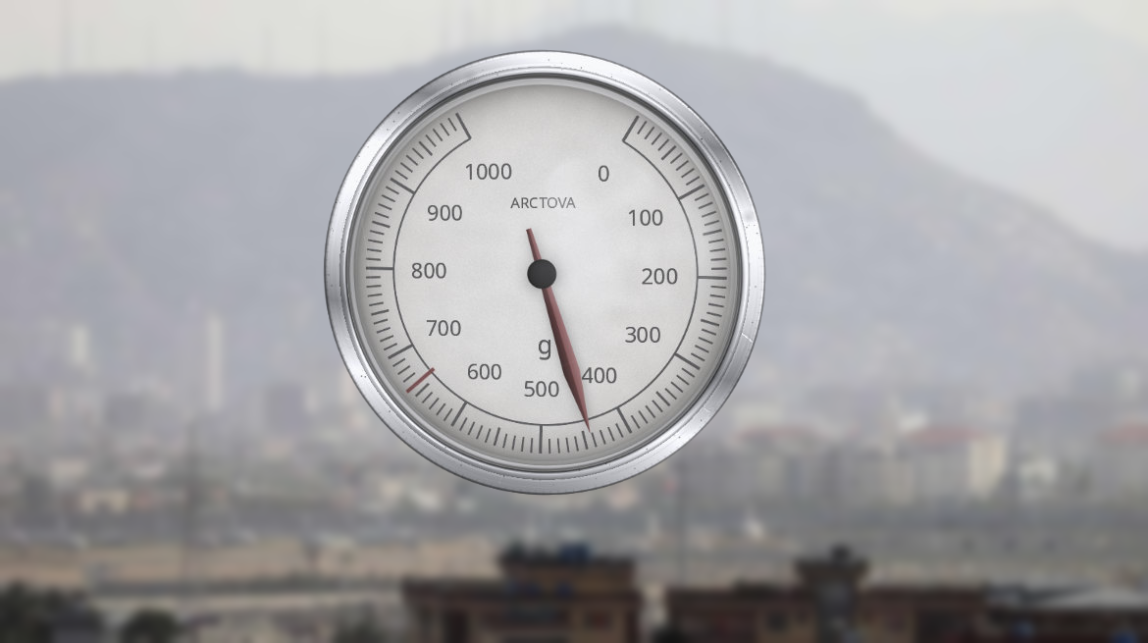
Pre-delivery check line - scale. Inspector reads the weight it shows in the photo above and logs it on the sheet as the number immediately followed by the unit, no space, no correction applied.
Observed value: 440g
